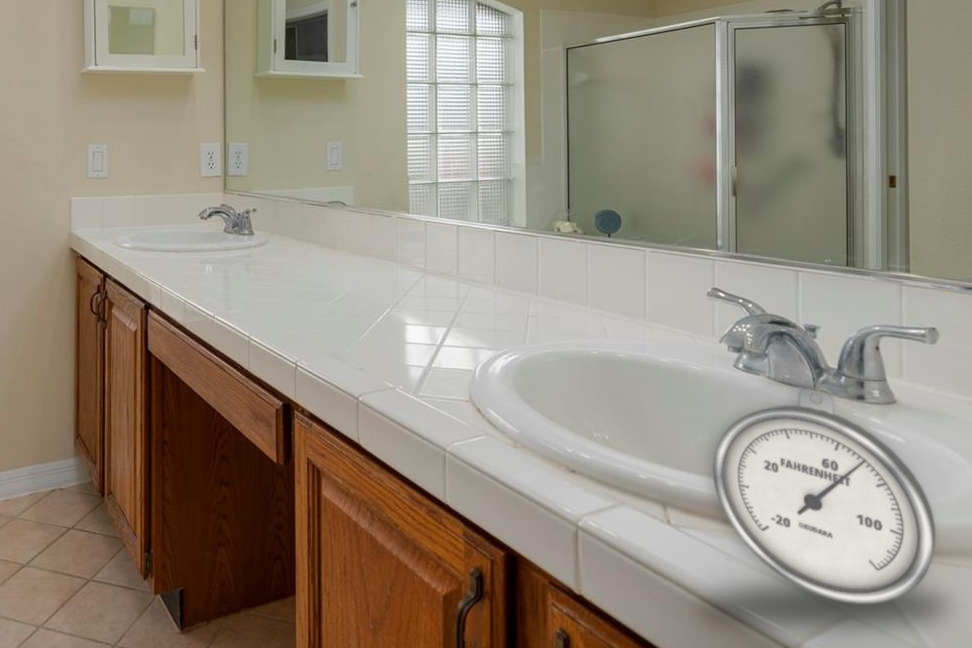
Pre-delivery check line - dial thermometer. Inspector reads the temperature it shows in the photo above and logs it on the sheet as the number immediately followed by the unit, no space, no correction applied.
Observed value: 70°F
